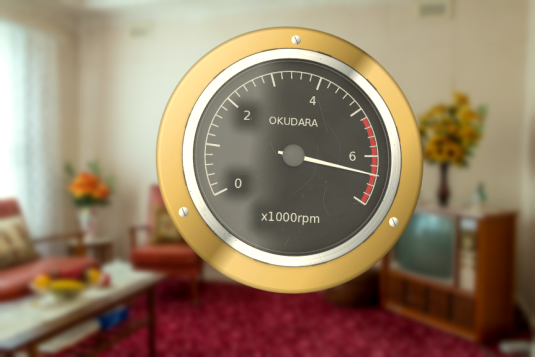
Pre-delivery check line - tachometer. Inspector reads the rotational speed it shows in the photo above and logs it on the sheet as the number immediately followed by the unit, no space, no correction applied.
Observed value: 6400rpm
